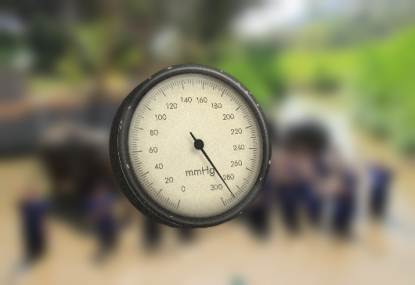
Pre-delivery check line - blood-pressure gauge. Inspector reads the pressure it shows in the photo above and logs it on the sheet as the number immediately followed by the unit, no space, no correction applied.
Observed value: 290mmHg
